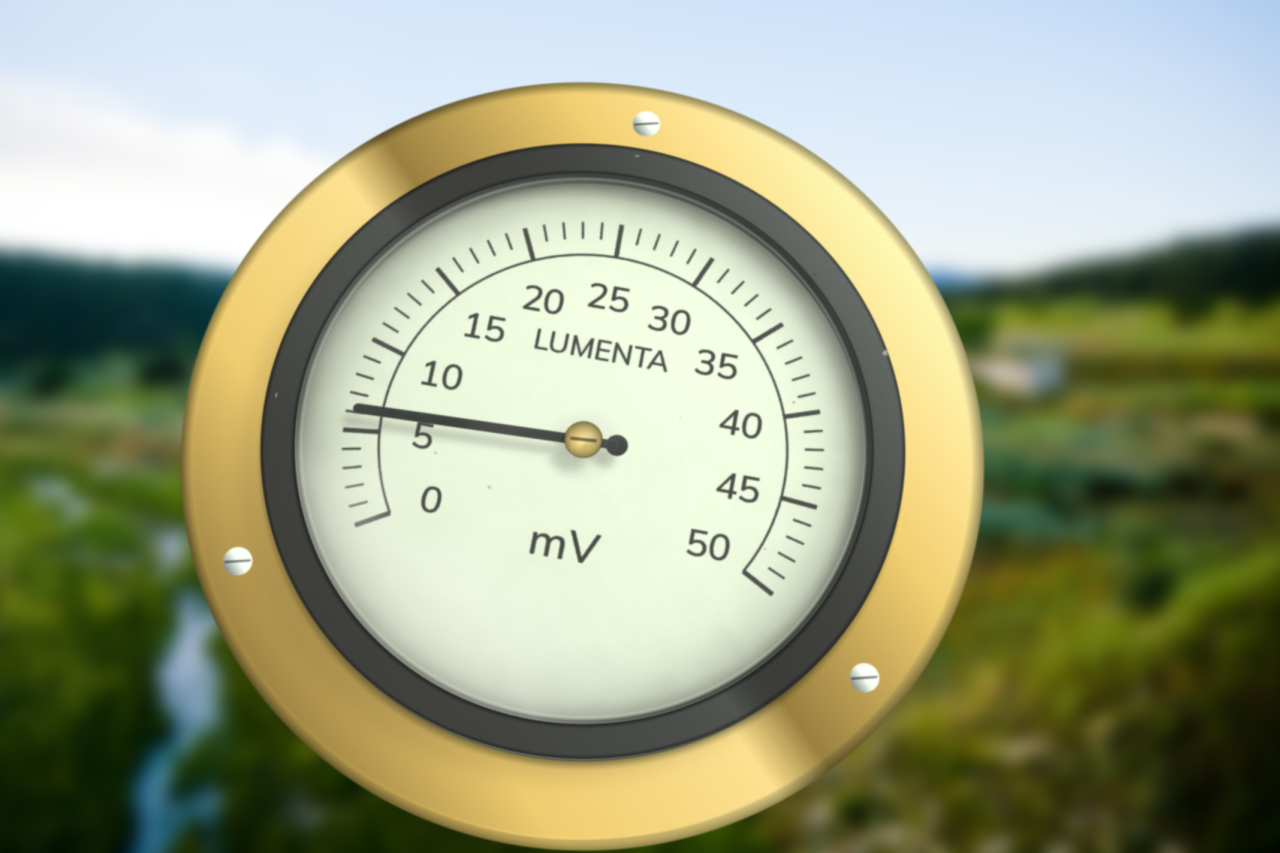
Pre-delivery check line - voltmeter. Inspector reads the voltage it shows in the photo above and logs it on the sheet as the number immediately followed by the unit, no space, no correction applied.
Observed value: 6mV
